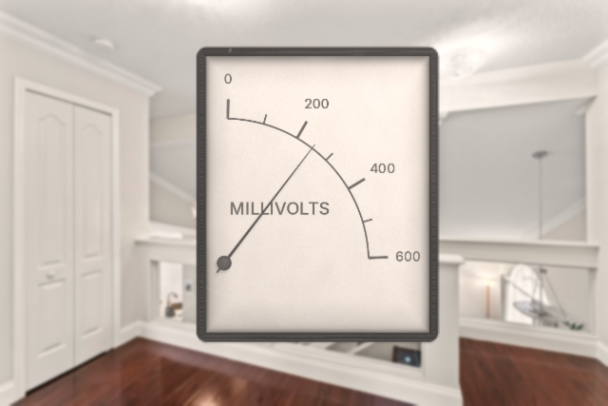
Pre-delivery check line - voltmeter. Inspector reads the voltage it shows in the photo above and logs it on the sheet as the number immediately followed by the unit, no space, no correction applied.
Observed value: 250mV
